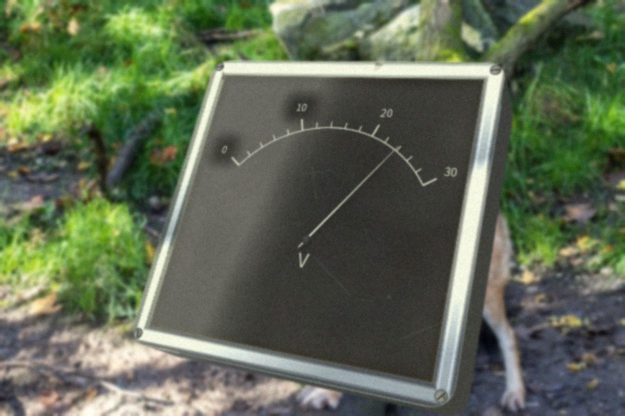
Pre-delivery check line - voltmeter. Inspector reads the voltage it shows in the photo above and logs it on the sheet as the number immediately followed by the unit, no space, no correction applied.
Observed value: 24V
